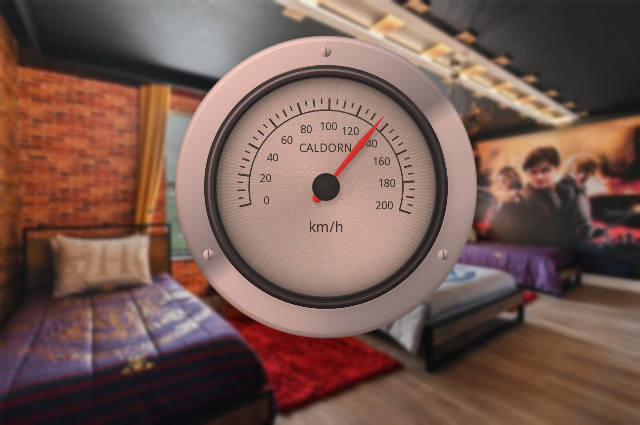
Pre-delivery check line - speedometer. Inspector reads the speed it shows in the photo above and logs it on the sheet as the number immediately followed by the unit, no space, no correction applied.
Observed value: 135km/h
